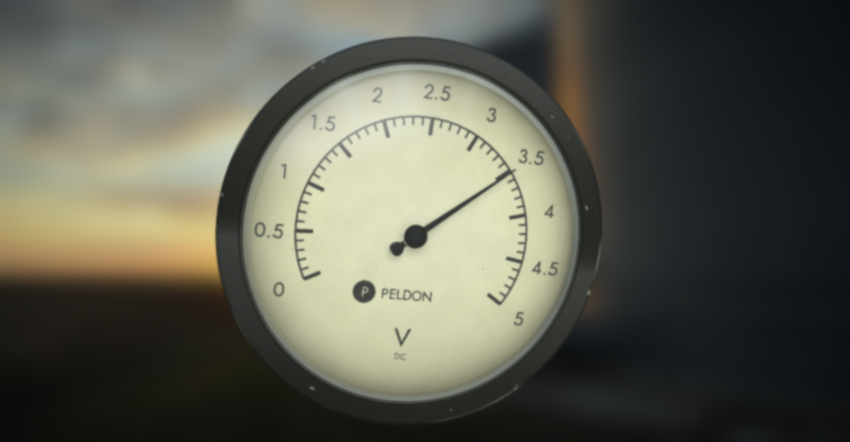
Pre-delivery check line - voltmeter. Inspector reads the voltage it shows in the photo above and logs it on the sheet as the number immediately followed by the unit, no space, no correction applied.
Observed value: 3.5V
